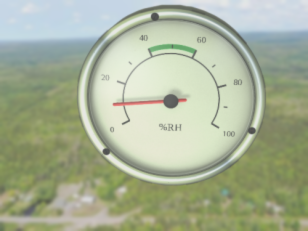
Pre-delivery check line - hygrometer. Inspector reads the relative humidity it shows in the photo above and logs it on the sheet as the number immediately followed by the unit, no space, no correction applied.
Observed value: 10%
